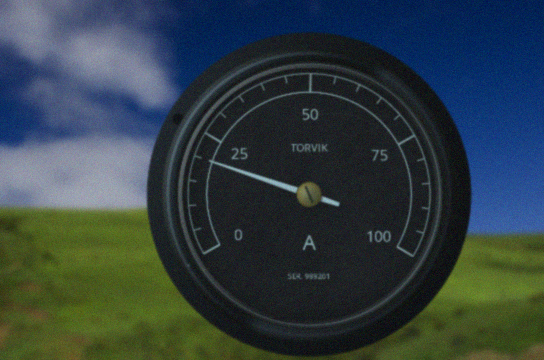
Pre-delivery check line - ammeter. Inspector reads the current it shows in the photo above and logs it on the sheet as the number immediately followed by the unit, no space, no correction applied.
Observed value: 20A
